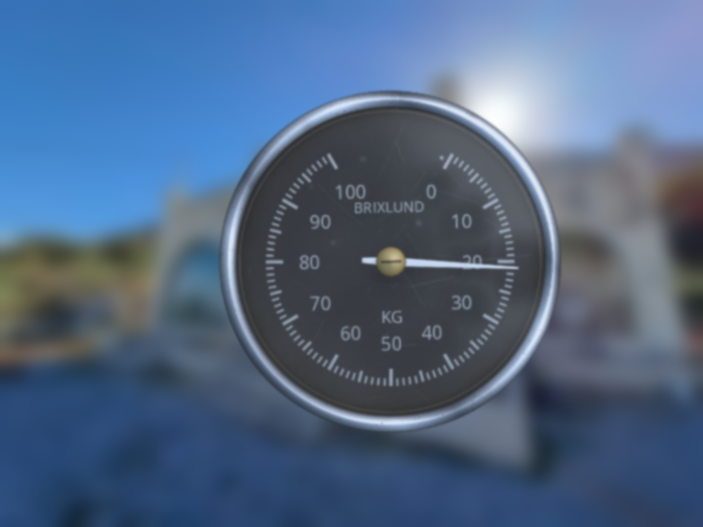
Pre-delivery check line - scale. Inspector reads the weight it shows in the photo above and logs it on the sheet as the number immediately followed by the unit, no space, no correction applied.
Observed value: 21kg
